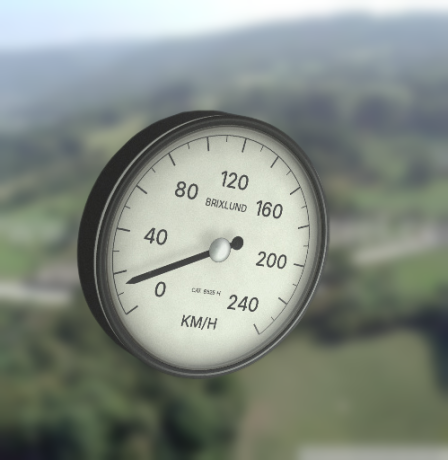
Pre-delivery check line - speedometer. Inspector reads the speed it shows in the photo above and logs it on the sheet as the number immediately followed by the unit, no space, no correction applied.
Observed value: 15km/h
